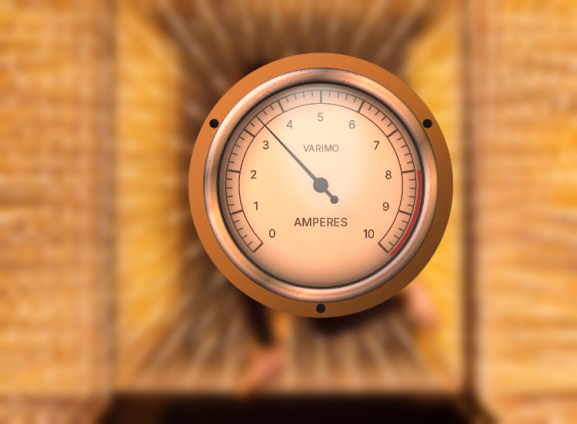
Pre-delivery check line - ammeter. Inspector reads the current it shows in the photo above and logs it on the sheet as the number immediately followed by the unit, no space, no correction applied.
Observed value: 3.4A
